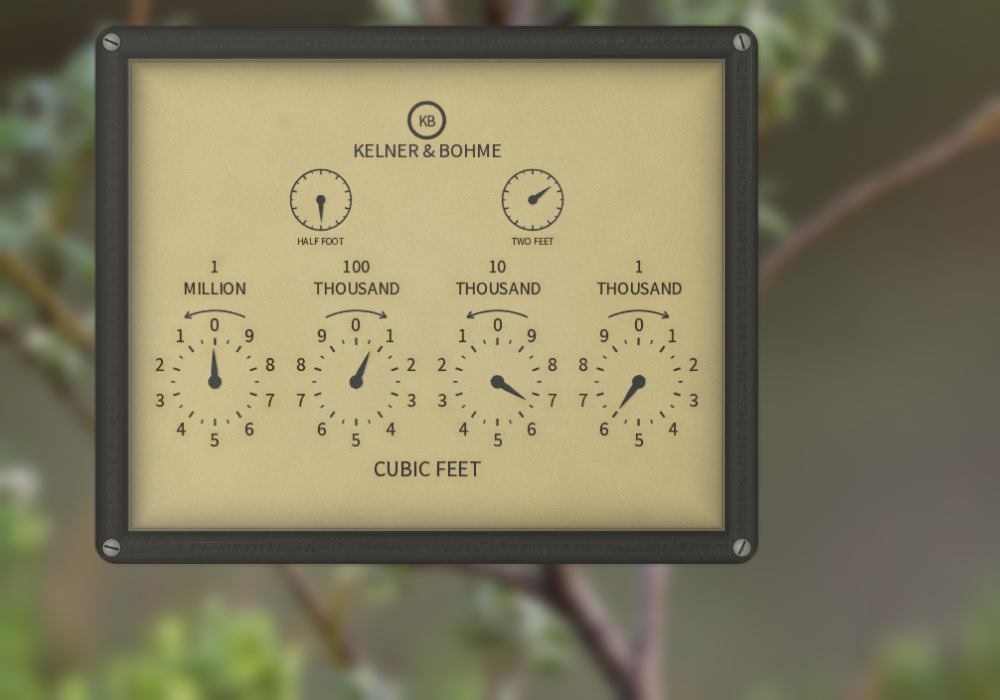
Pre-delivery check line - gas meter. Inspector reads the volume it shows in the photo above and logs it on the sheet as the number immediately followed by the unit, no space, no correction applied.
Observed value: 6600ft³
